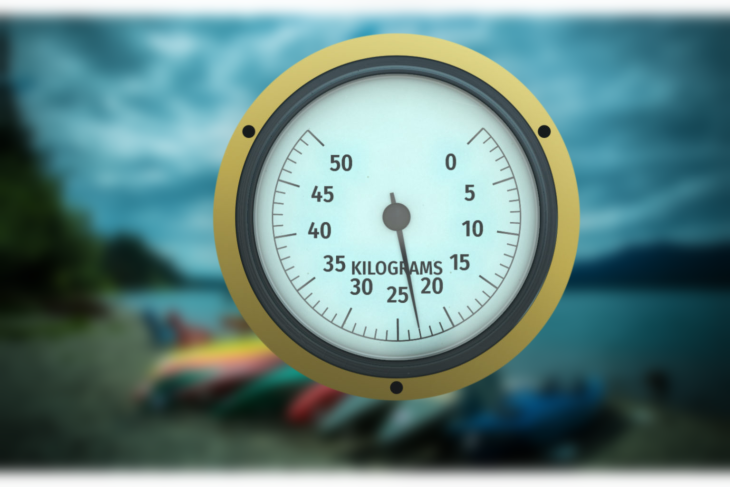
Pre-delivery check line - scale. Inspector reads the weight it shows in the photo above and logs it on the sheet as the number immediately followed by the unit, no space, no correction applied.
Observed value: 23kg
